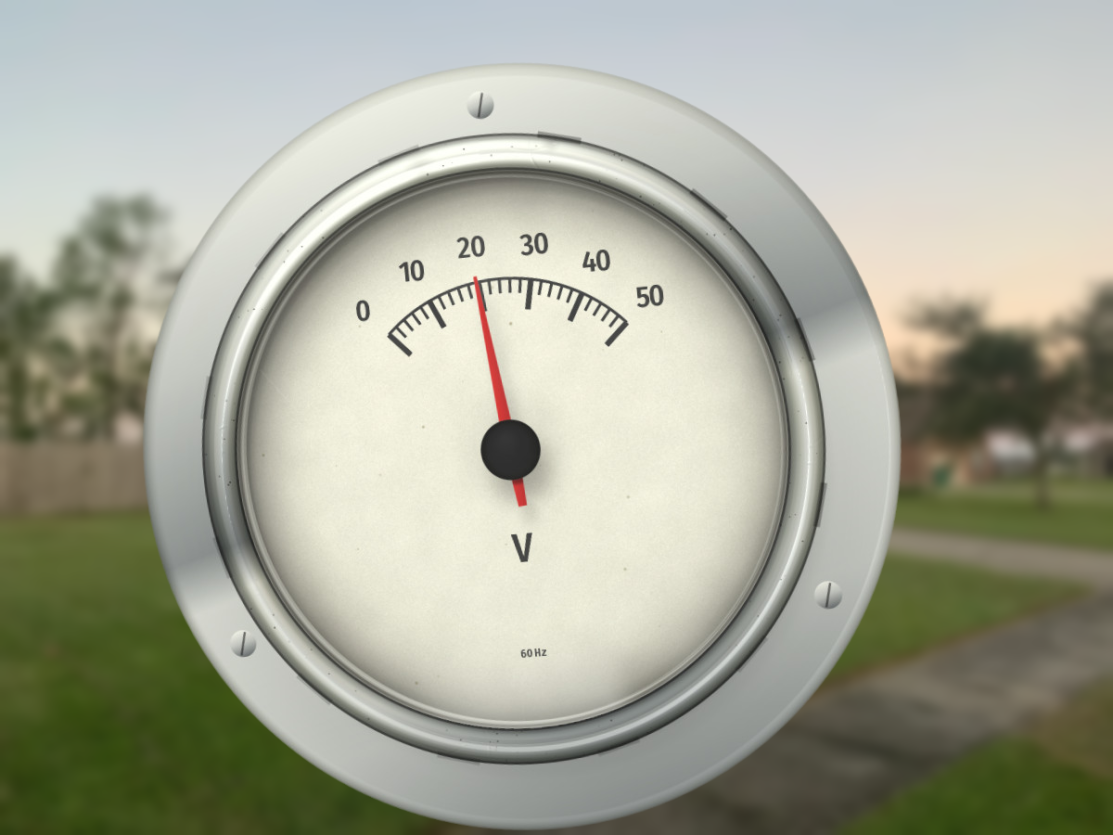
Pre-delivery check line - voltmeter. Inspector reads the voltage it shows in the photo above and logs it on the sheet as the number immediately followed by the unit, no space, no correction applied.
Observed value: 20V
